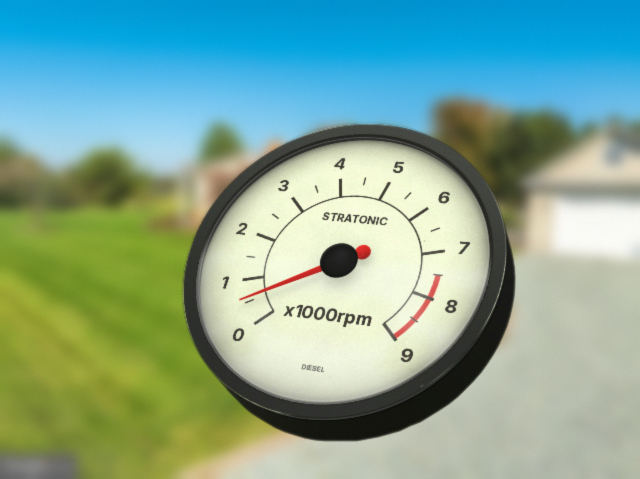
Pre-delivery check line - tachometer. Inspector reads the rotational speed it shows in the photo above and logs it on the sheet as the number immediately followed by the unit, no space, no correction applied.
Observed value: 500rpm
